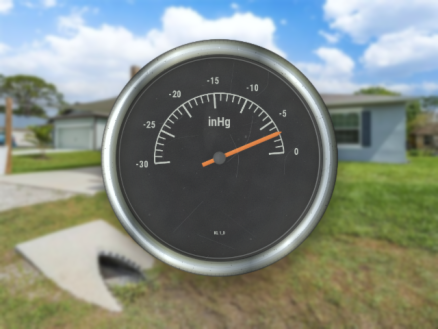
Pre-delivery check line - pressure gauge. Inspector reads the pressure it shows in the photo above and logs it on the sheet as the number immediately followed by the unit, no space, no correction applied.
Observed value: -3inHg
